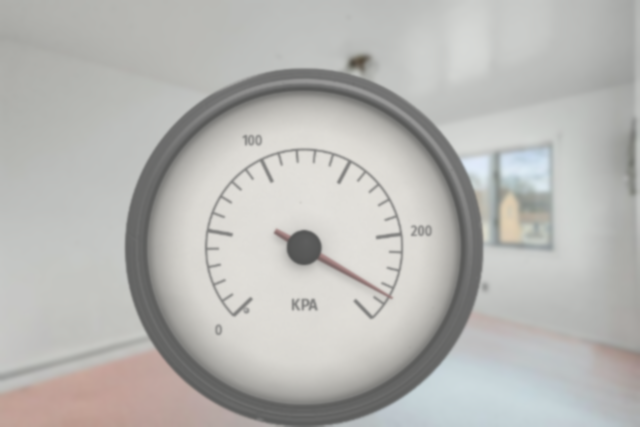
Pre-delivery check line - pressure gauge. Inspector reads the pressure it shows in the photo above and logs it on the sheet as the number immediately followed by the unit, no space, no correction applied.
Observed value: 235kPa
